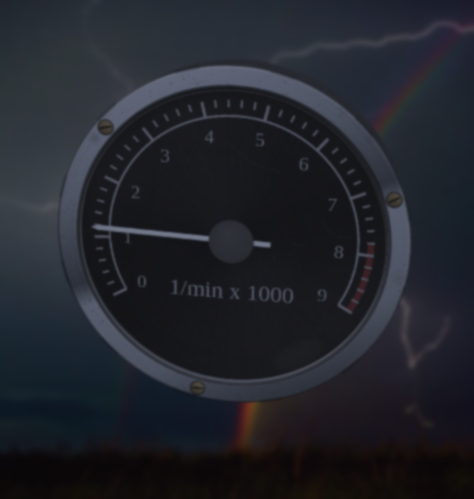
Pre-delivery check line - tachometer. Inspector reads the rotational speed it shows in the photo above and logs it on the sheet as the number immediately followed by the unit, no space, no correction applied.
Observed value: 1200rpm
